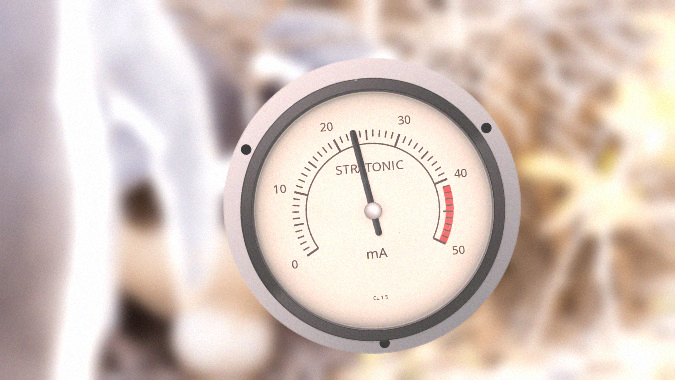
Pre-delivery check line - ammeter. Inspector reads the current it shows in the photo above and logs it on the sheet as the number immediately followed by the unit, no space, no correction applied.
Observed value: 23mA
